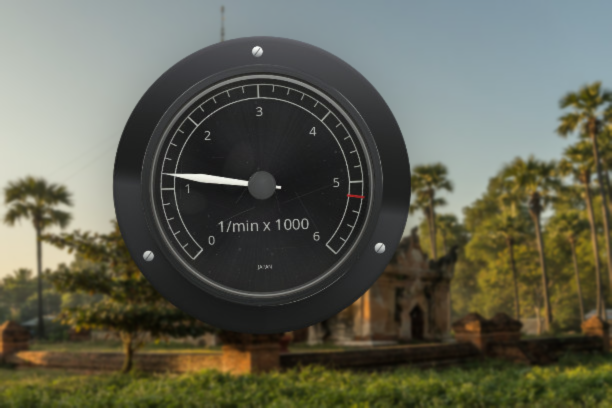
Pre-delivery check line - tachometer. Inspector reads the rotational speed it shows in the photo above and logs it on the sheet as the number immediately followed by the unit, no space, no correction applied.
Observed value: 1200rpm
